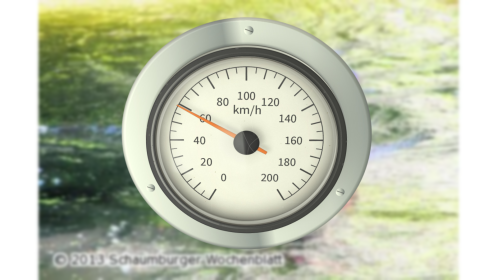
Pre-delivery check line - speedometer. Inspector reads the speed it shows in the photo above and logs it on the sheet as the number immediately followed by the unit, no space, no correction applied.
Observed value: 60km/h
